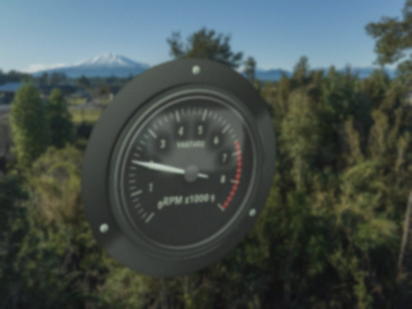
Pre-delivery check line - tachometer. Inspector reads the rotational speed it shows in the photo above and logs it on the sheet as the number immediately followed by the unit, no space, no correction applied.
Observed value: 2000rpm
